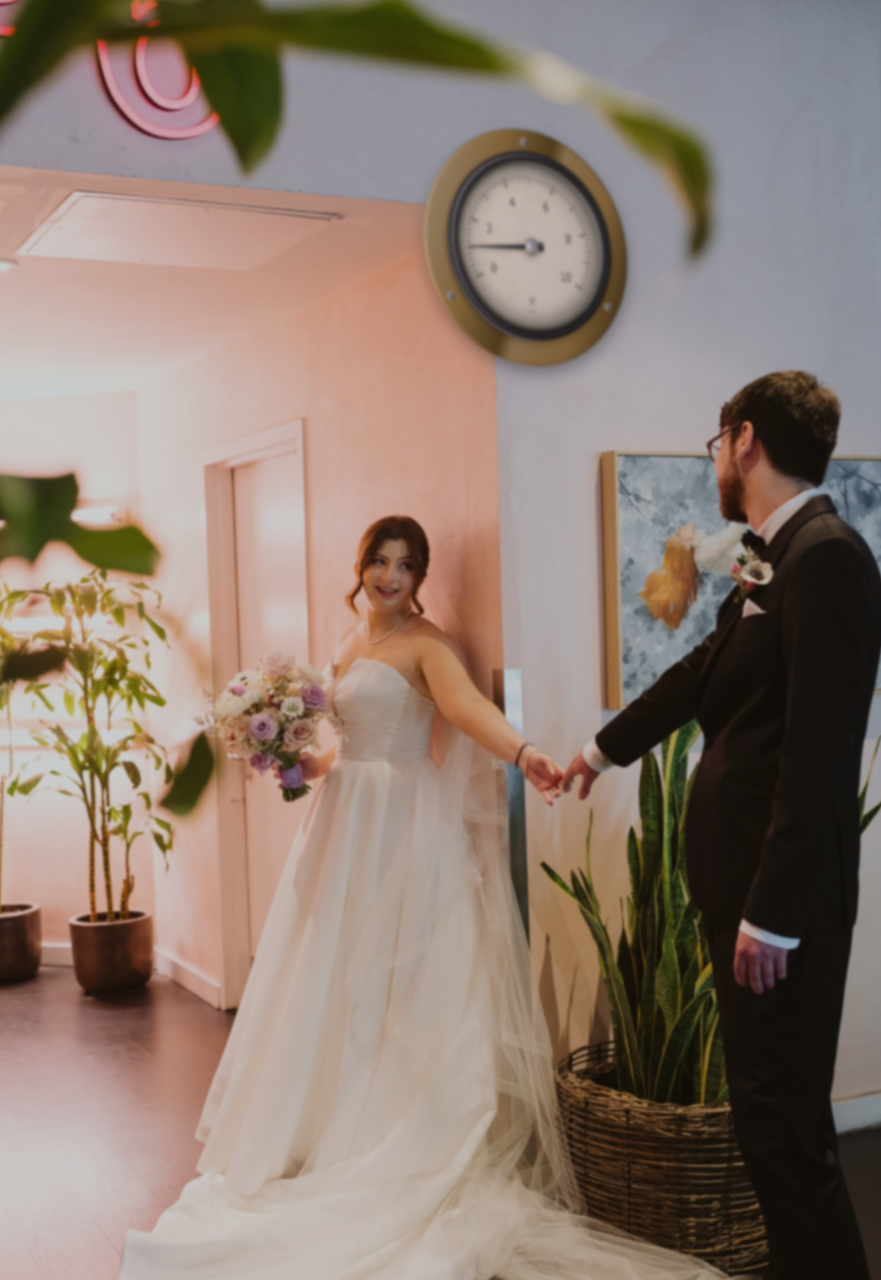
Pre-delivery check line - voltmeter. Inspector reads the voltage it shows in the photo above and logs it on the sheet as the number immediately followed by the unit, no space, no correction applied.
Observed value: 1V
